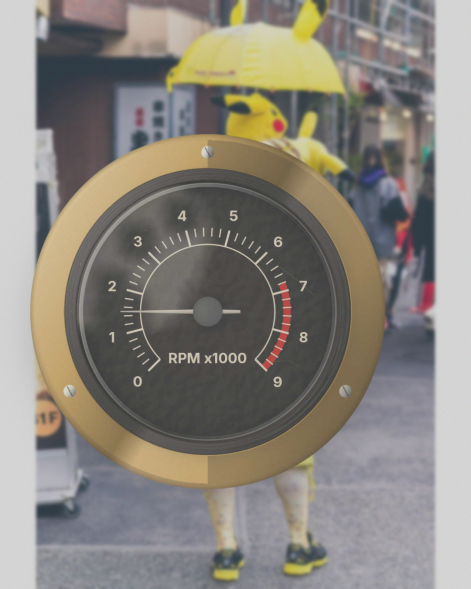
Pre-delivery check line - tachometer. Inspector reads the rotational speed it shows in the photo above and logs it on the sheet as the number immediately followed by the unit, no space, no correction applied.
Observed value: 1500rpm
